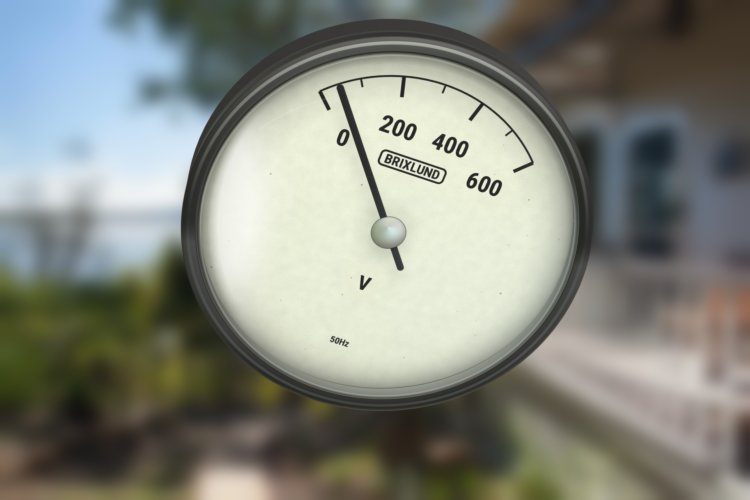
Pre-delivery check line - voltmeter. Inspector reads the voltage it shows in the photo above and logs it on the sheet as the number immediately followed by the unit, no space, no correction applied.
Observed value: 50V
